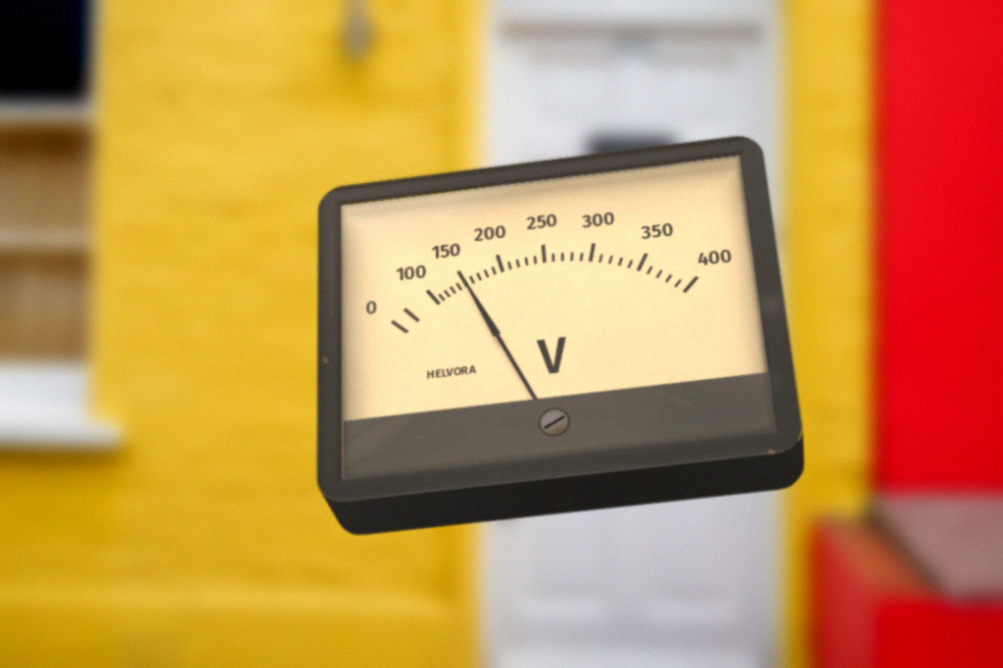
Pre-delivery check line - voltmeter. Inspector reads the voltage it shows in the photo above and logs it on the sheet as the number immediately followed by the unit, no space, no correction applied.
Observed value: 150V
